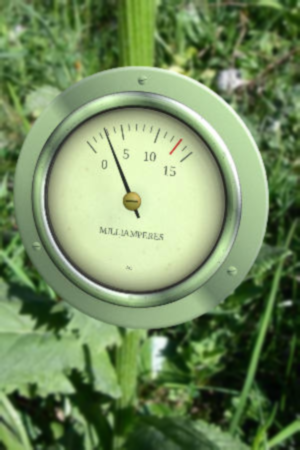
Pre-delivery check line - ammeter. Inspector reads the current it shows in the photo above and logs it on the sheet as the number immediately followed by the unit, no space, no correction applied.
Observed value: 3mA
